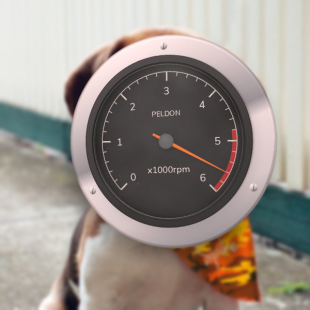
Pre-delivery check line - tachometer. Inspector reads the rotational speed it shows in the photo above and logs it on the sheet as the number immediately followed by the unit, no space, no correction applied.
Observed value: 5600rpm
